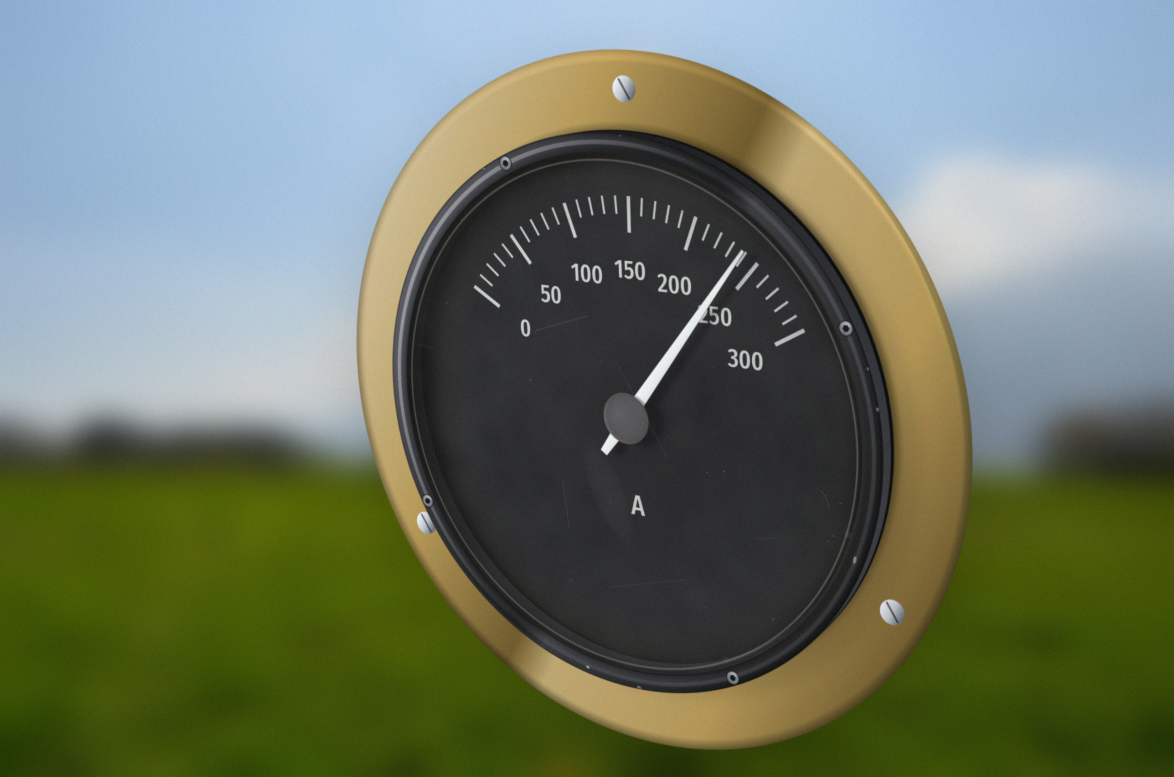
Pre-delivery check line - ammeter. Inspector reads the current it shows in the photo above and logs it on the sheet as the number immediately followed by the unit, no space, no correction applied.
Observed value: 240A
